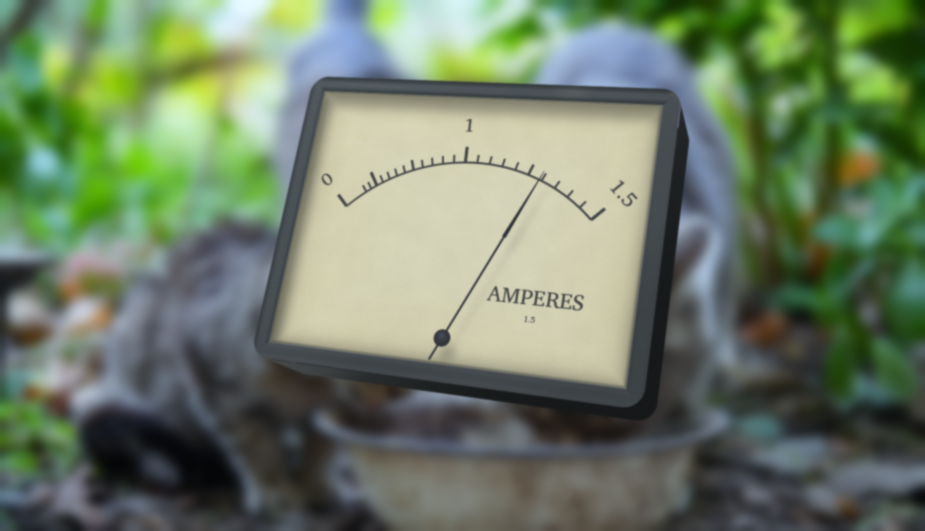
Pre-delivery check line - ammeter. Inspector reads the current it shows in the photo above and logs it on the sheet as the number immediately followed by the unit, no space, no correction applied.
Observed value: 1.3A
